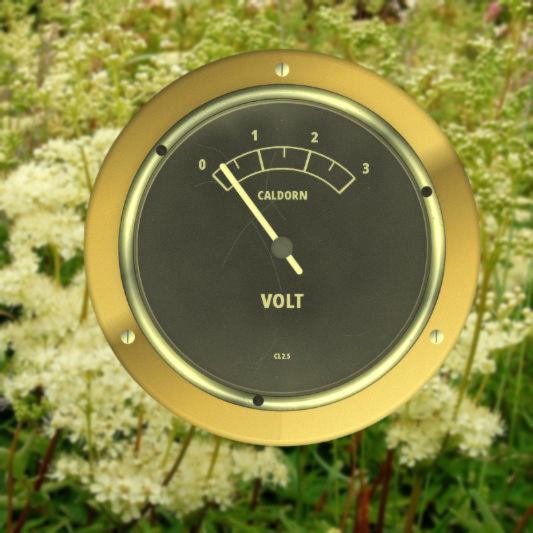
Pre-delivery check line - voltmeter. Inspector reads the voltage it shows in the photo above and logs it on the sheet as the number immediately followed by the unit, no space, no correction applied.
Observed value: 0.25V
